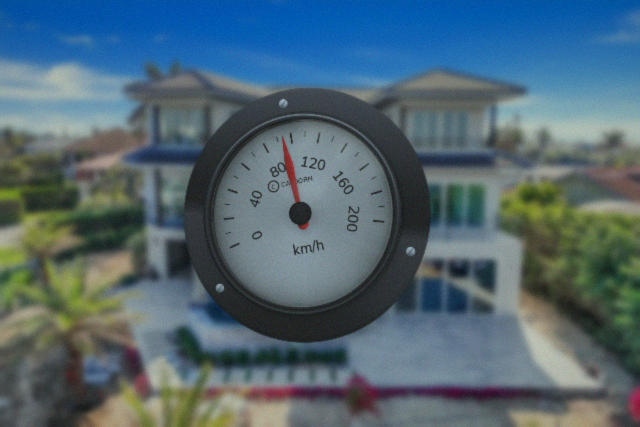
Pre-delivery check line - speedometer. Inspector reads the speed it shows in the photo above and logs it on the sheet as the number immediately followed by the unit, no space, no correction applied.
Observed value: 95km/h
